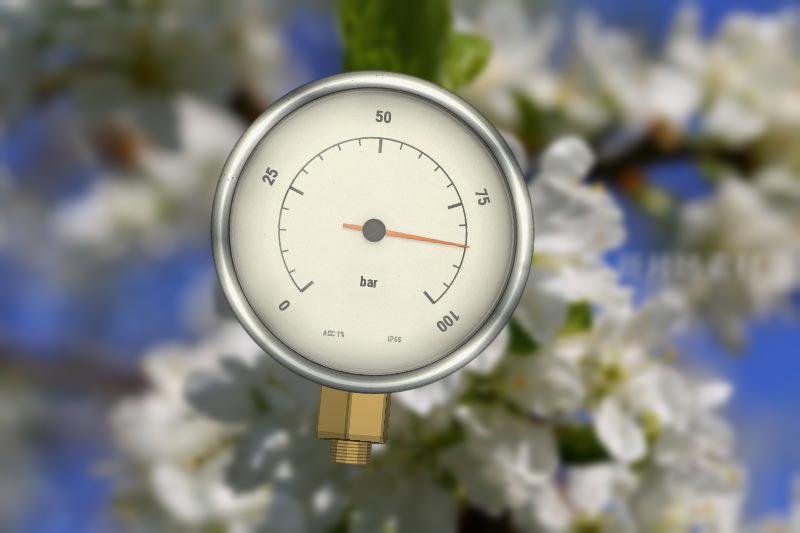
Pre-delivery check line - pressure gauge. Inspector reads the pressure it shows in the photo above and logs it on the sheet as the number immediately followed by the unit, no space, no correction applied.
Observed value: 85bar
